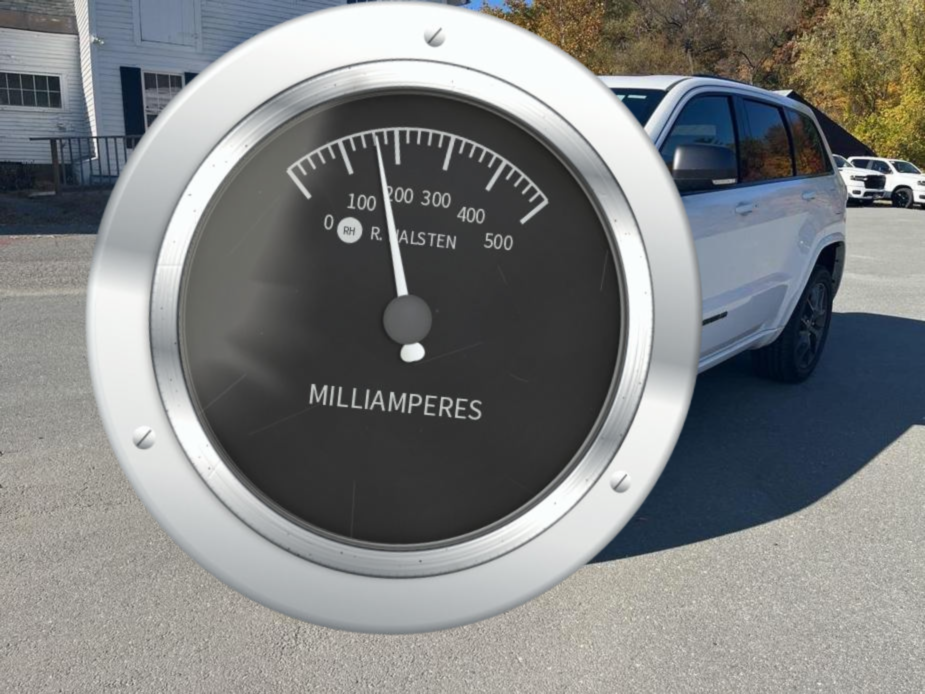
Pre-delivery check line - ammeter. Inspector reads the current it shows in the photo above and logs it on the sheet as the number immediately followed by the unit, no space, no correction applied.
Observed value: 160mA
